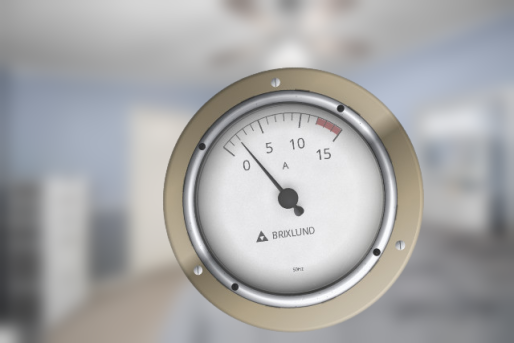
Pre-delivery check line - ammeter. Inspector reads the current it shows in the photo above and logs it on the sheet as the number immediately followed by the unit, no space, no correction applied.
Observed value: 2A
